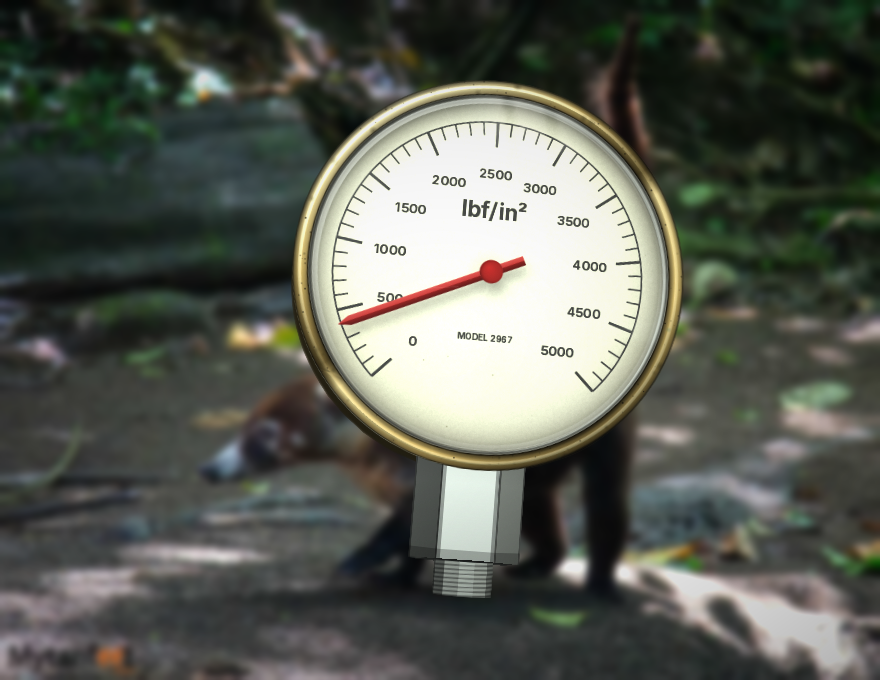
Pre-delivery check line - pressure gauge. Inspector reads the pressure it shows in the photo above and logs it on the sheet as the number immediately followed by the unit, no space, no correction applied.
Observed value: 400psi
